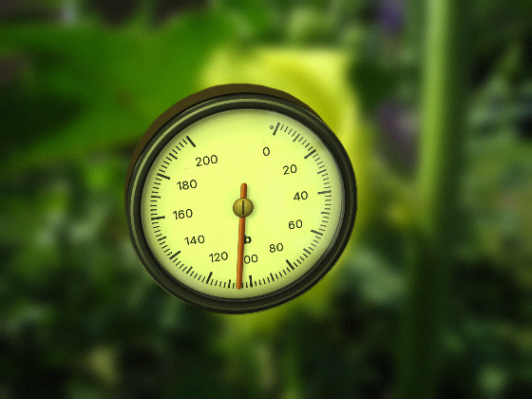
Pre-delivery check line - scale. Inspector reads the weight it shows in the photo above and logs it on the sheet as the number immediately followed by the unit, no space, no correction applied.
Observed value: 106lb
